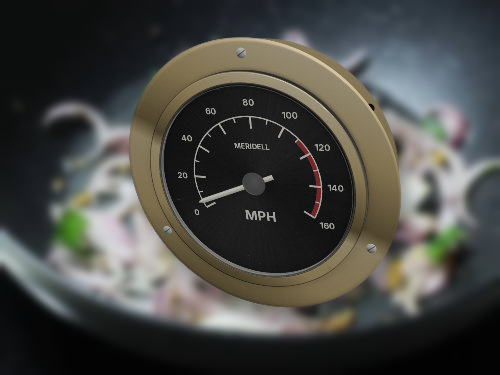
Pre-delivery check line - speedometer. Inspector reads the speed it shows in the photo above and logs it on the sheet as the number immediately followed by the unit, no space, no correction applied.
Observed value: 5mph
